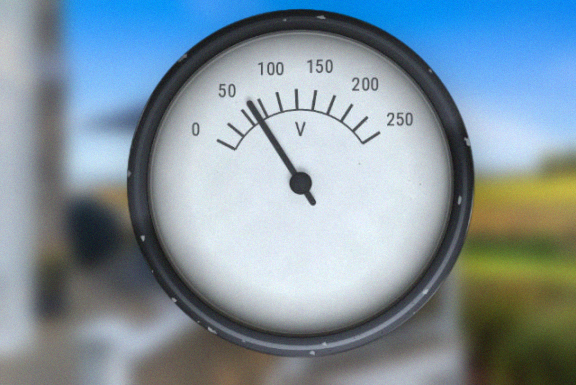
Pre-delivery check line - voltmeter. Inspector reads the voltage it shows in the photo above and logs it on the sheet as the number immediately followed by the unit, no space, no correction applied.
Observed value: 62.5V
